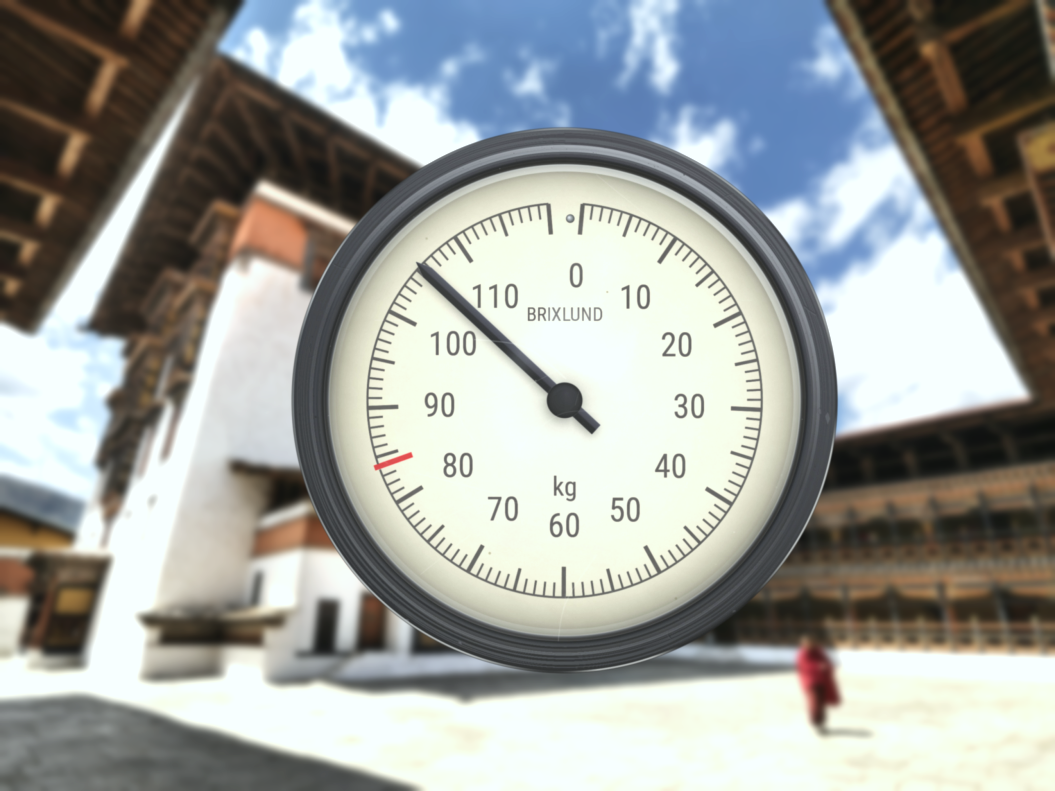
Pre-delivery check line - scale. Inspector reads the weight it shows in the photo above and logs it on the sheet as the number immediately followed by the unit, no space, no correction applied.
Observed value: 105.5kg
